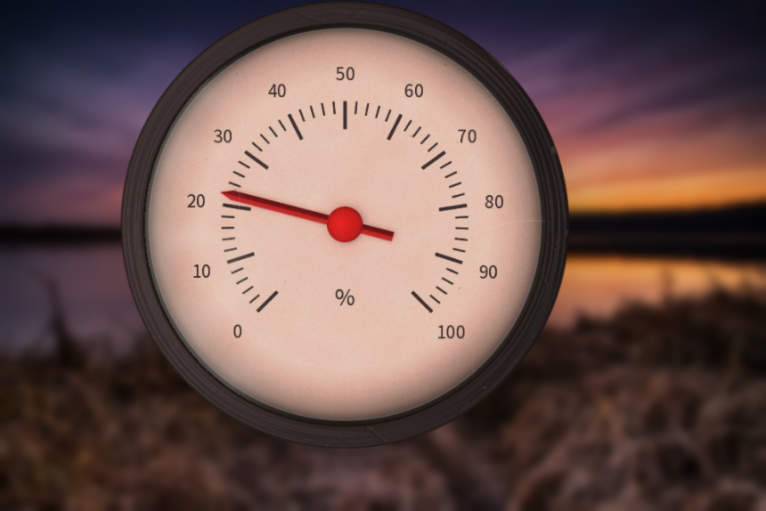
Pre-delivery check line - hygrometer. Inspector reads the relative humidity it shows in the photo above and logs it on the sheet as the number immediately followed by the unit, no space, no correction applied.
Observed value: 22%
